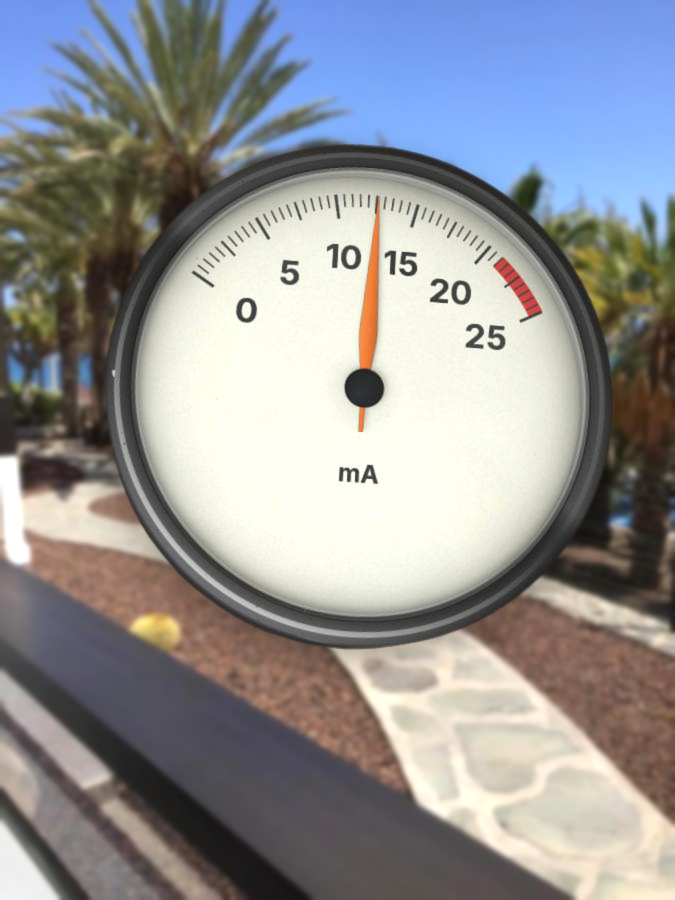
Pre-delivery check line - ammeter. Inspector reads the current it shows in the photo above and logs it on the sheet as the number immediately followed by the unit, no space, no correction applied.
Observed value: 12.5mA
